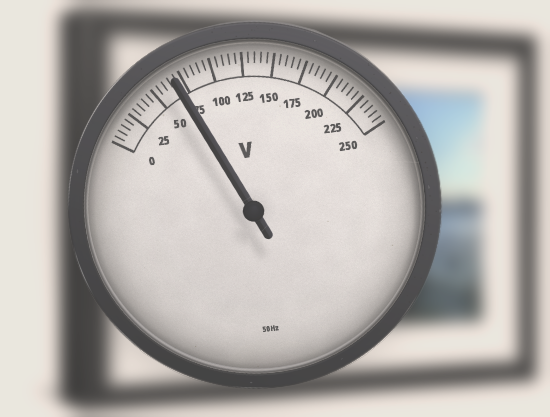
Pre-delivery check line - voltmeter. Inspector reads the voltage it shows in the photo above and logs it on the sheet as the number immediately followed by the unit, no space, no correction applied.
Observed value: 70V
